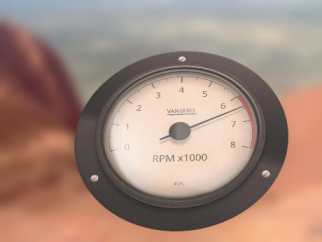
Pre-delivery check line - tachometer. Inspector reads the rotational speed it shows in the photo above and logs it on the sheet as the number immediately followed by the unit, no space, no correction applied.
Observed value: 6500rpm
